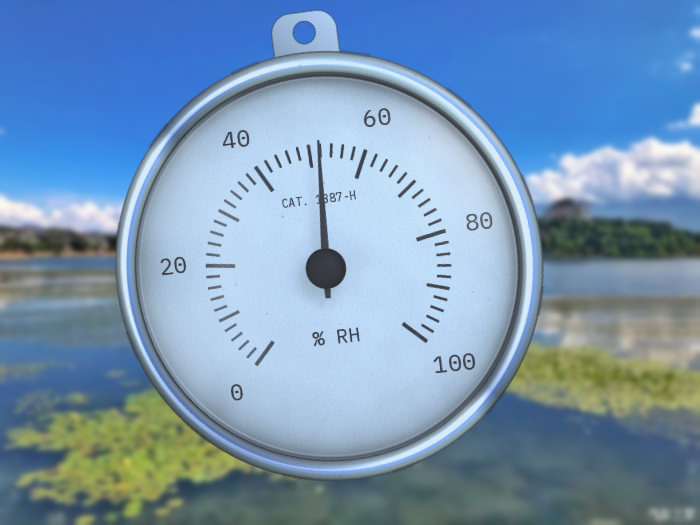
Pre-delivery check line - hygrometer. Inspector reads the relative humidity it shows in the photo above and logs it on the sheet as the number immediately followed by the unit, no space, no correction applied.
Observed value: 52%
